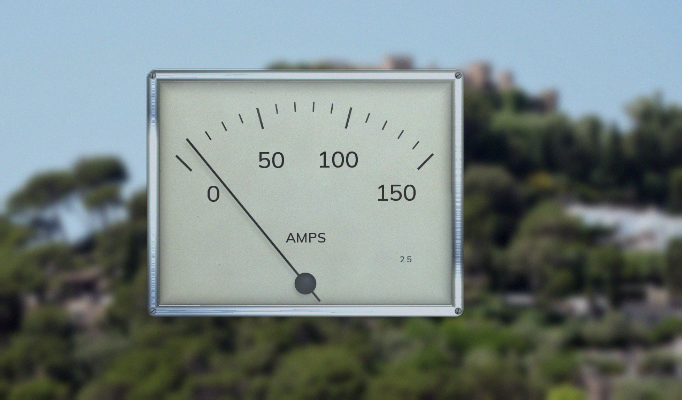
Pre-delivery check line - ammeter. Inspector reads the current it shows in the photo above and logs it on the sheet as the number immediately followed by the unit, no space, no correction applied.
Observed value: 10A
